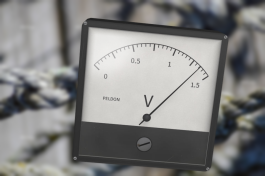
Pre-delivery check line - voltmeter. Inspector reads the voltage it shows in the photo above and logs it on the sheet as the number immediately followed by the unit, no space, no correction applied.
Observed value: 1.35V
